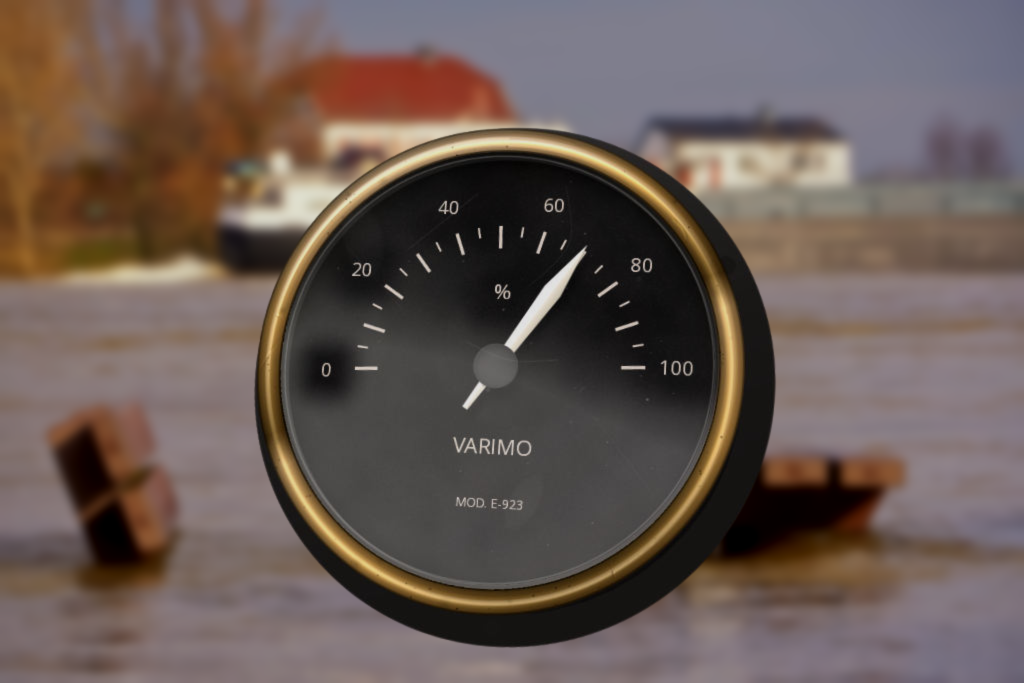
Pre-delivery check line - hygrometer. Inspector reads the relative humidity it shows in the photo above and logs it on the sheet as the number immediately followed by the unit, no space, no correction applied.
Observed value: 70%
